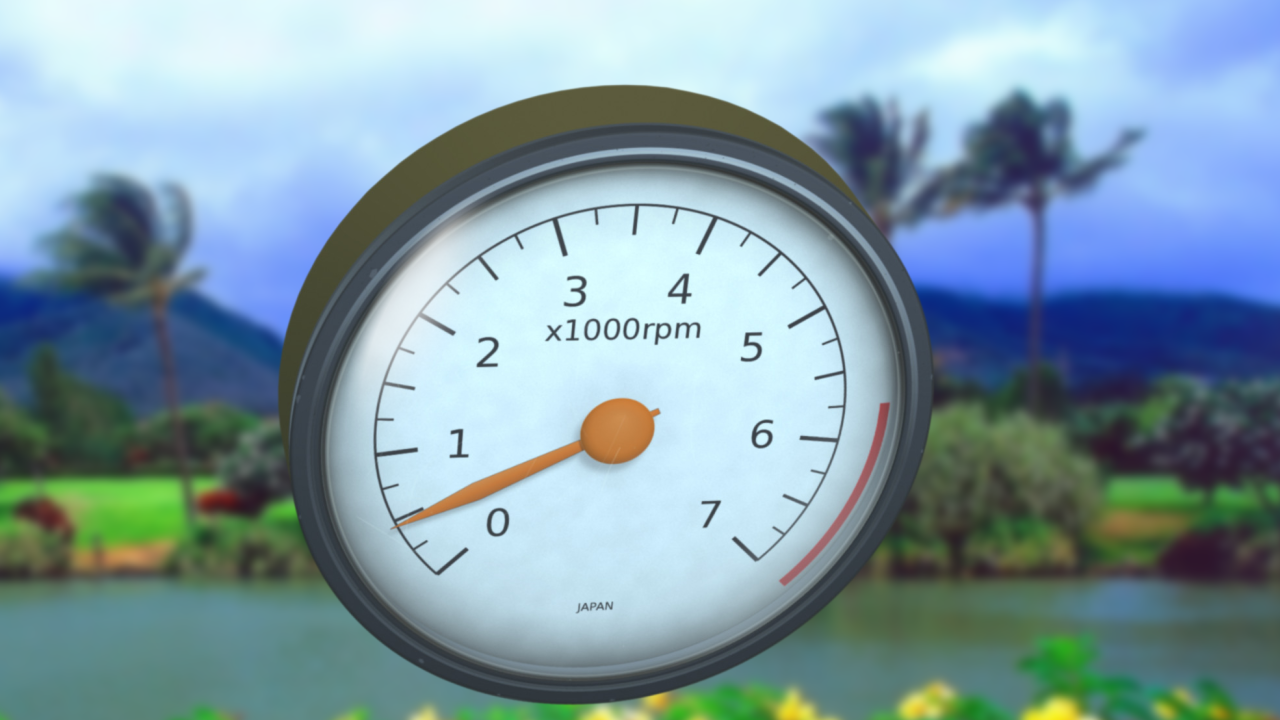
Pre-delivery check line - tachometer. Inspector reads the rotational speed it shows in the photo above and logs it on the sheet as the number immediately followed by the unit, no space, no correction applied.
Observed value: 500rpm
